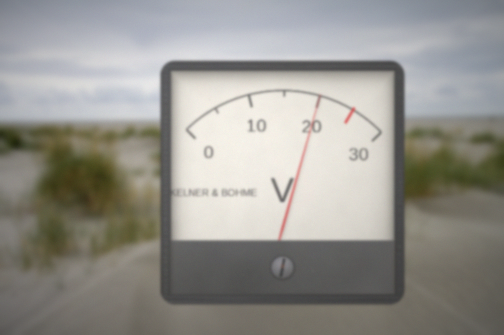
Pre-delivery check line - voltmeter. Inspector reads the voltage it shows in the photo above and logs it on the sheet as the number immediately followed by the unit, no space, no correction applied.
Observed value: 20V
